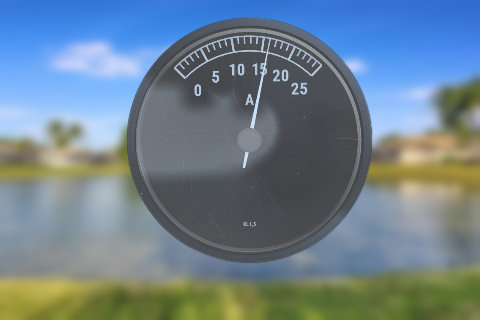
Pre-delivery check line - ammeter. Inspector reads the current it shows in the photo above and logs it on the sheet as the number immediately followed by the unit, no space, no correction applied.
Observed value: 16A
